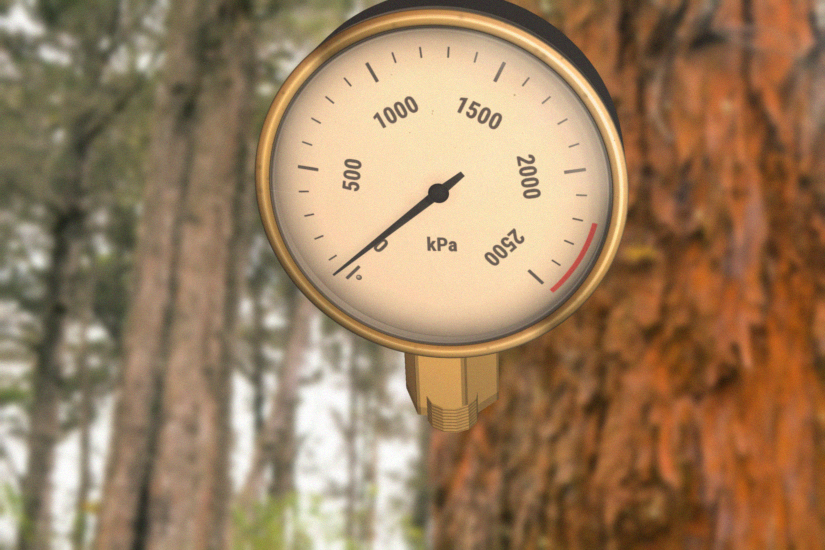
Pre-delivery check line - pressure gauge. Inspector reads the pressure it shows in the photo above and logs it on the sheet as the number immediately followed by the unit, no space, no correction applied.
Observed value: 50kPa
